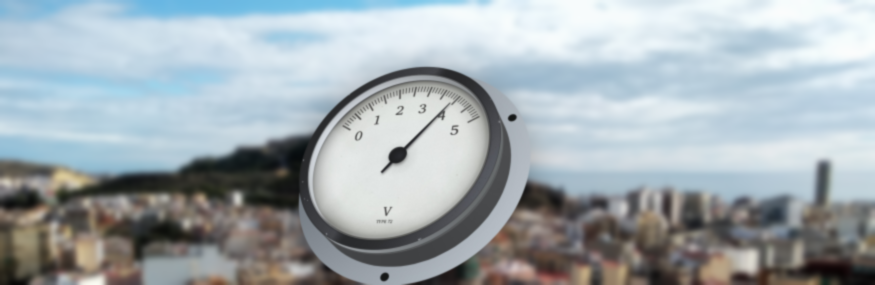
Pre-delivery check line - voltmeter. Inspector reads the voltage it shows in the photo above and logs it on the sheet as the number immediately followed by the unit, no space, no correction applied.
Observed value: 4V
